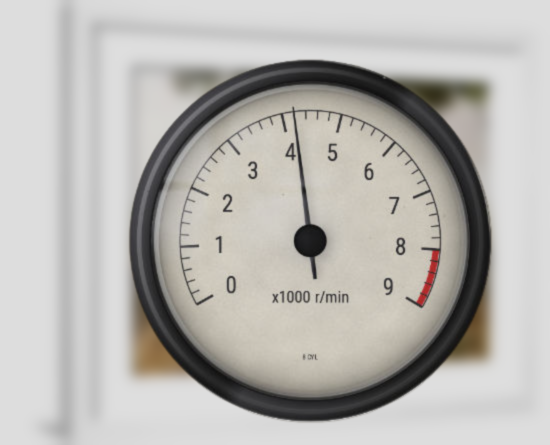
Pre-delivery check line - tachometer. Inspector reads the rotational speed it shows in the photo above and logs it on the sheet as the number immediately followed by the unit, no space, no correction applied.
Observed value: 4200rpm
